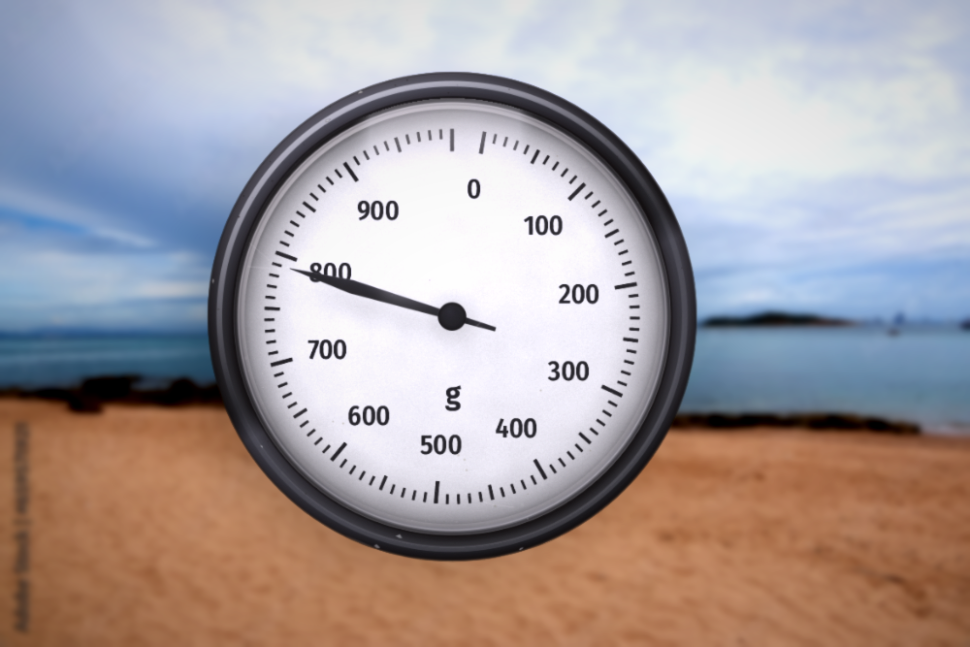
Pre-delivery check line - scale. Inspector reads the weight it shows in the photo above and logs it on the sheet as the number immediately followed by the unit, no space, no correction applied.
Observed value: 790g
